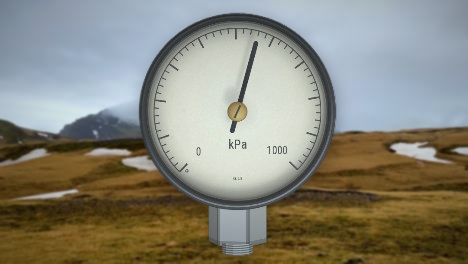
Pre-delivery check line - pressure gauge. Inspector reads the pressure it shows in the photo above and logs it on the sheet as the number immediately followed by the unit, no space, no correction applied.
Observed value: 560kPa
